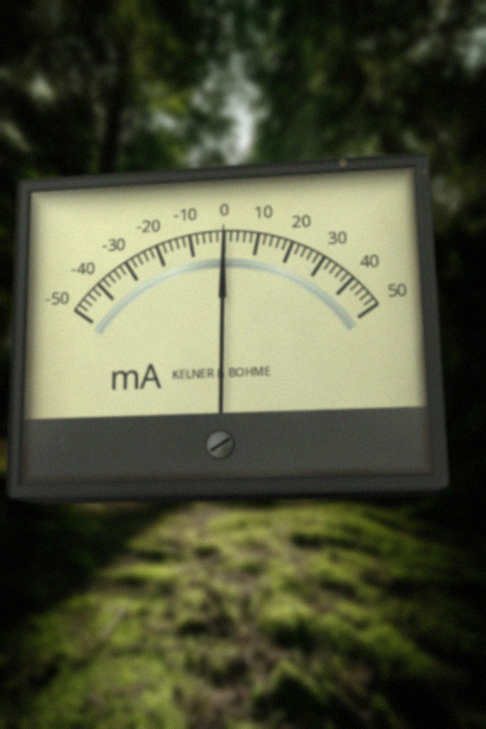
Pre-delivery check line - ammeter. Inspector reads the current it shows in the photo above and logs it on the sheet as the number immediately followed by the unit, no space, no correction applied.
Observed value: 0mA
